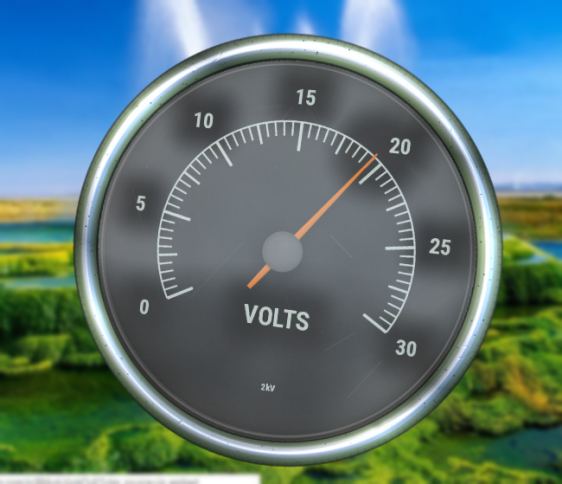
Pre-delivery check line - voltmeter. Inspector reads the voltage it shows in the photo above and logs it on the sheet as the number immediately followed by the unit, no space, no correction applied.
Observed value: 19.5V
